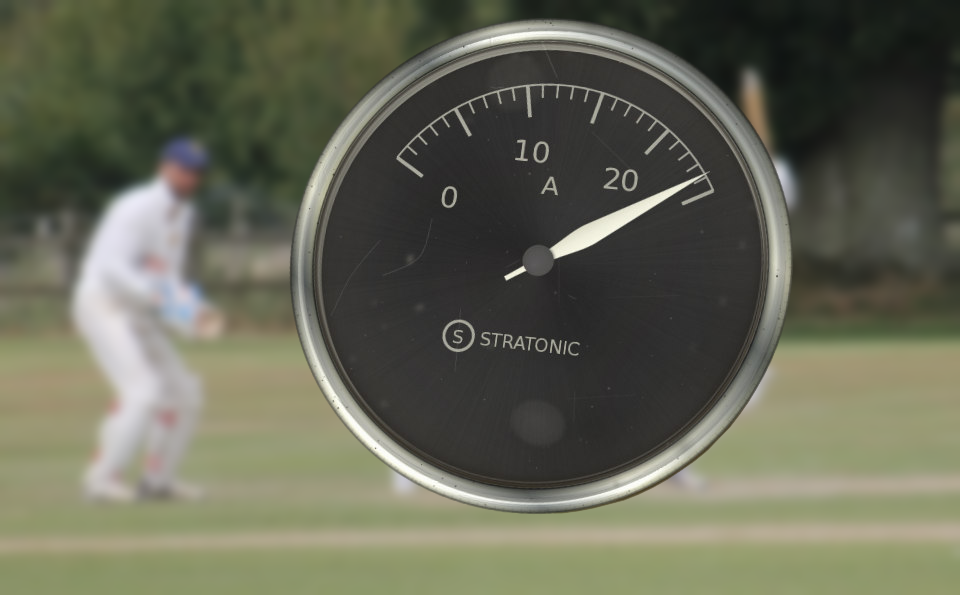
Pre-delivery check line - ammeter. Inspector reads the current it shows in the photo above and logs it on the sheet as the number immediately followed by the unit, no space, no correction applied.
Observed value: 24A
